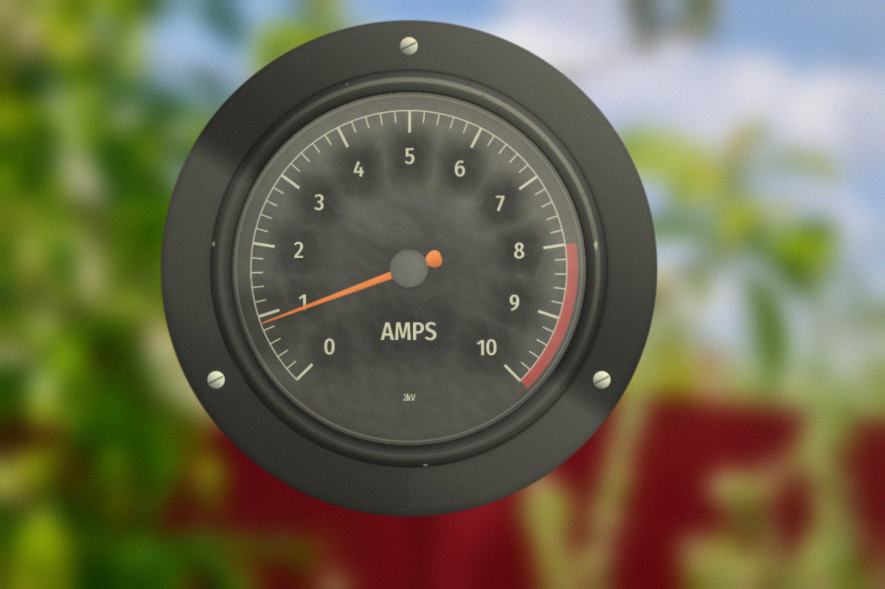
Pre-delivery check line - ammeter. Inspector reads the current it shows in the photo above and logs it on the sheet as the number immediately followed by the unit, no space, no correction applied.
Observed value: 0.9A
